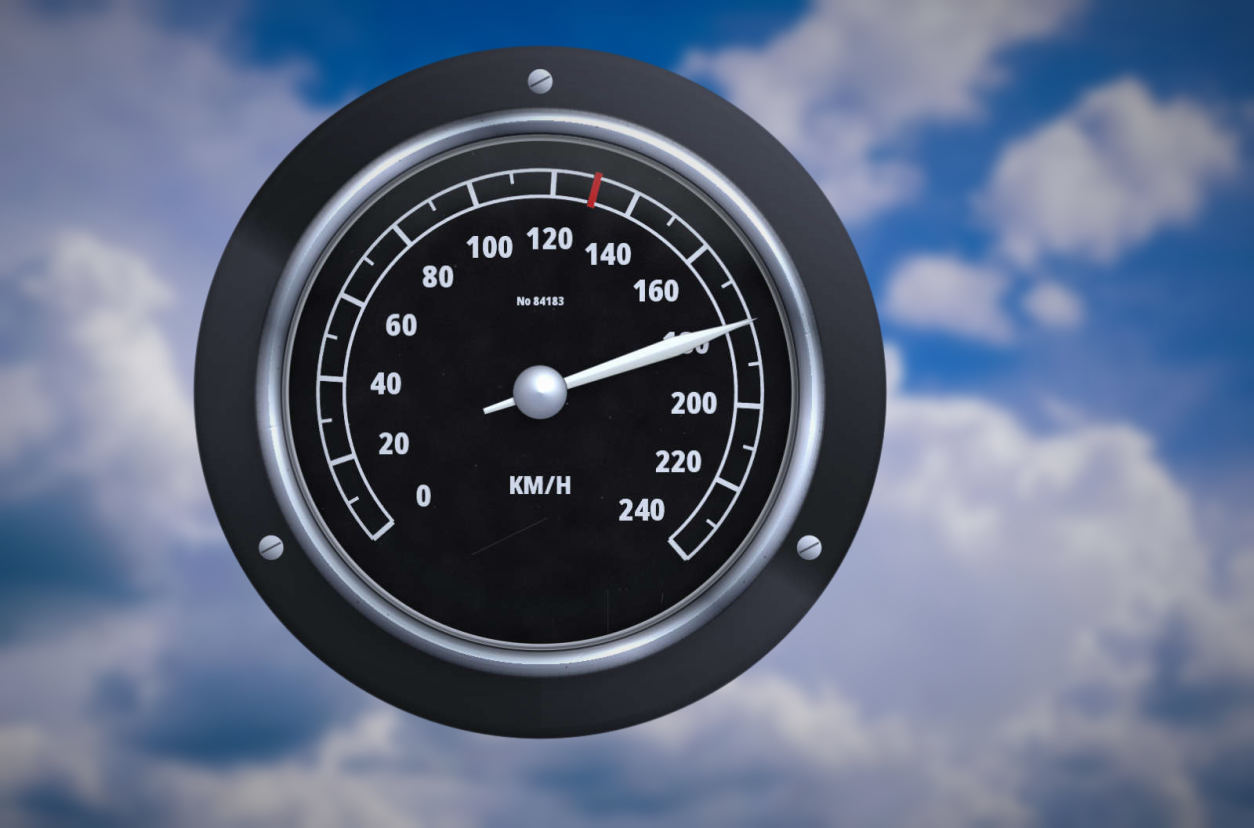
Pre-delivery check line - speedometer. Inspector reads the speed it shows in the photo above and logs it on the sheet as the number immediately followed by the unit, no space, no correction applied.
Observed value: 180km/h
